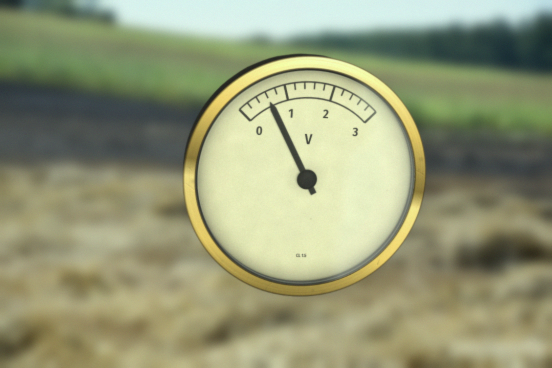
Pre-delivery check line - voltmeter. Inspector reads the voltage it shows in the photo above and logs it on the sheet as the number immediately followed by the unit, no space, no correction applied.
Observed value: 0.6V
